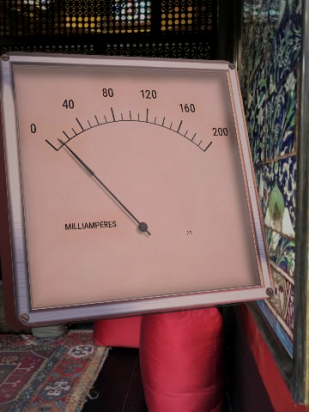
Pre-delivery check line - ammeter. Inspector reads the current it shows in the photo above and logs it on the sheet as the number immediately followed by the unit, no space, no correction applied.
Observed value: 10mA
